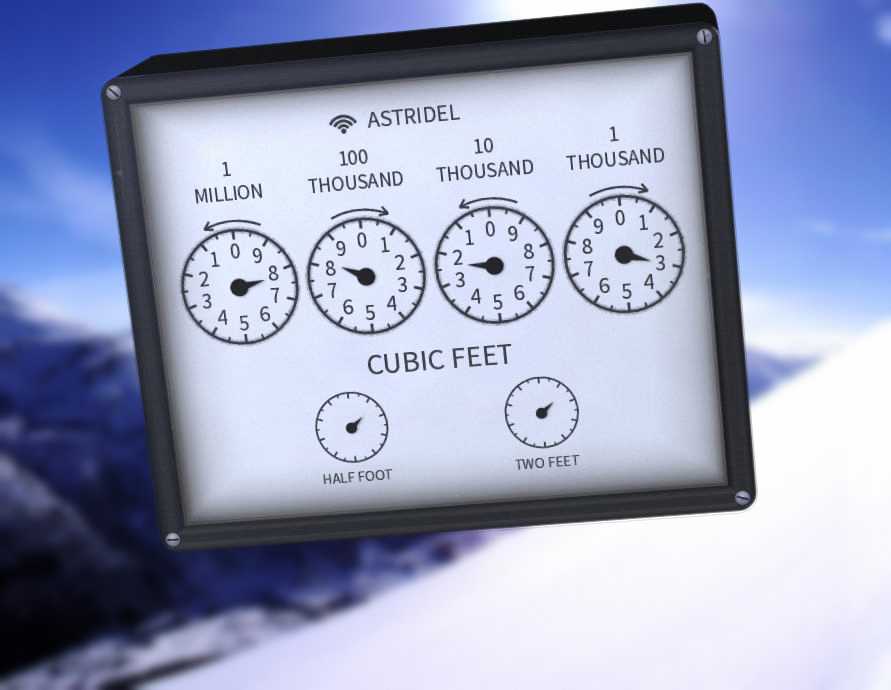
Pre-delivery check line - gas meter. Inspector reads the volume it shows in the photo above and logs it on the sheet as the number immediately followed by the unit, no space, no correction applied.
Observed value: 782300ft³
